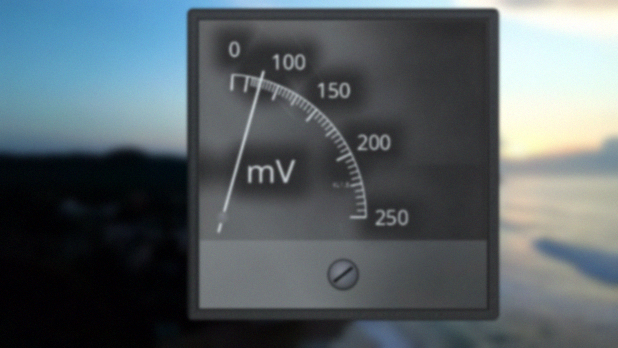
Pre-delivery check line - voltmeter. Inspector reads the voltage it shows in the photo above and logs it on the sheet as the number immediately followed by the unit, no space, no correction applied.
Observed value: 75mV
